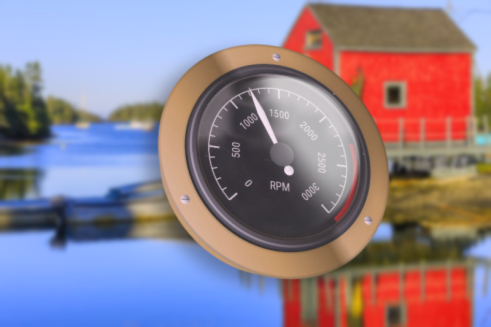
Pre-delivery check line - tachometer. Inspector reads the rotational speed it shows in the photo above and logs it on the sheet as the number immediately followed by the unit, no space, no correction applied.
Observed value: 1200rpm
